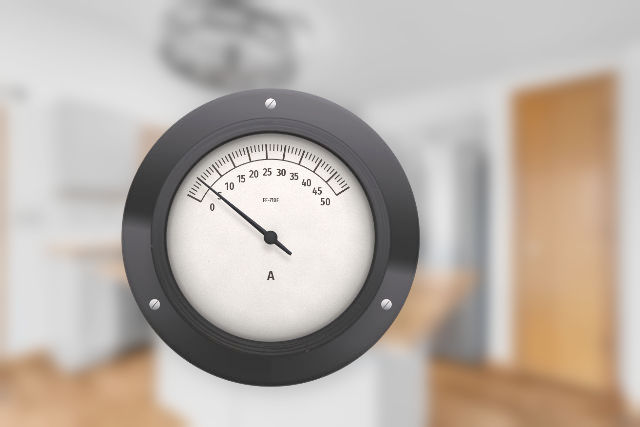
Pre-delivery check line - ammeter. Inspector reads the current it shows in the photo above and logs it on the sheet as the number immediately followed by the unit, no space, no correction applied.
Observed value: 5A
